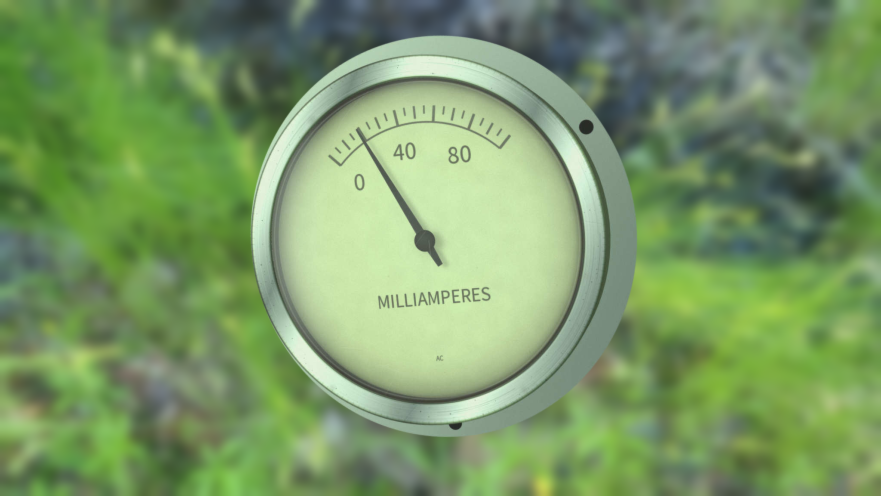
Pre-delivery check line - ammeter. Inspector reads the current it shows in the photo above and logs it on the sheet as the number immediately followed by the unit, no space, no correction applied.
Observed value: 20mA
